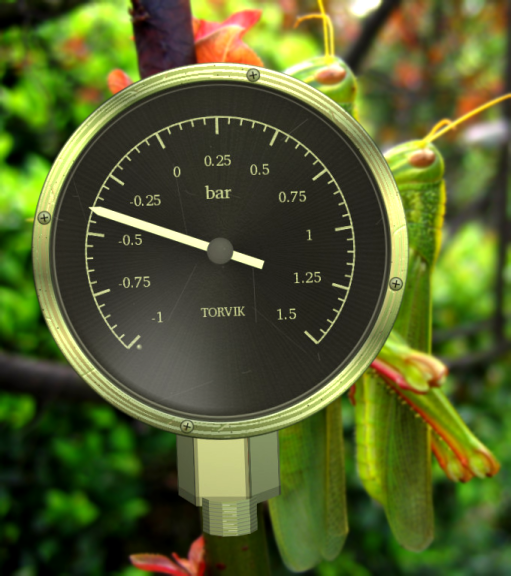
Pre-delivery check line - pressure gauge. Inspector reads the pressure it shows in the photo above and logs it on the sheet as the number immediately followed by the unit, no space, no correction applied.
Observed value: -0.4bar
